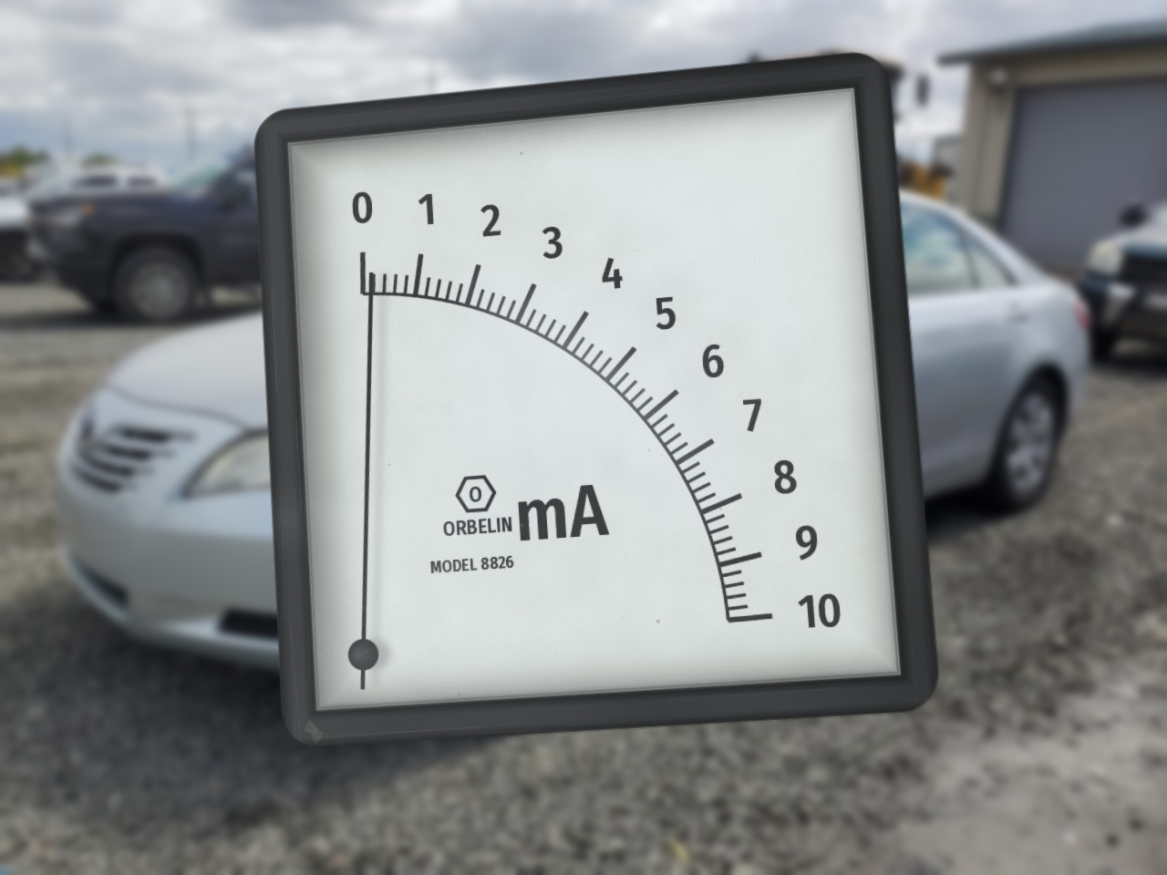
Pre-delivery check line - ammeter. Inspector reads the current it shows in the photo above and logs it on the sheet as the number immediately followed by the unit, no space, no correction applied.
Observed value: 0.2mA
